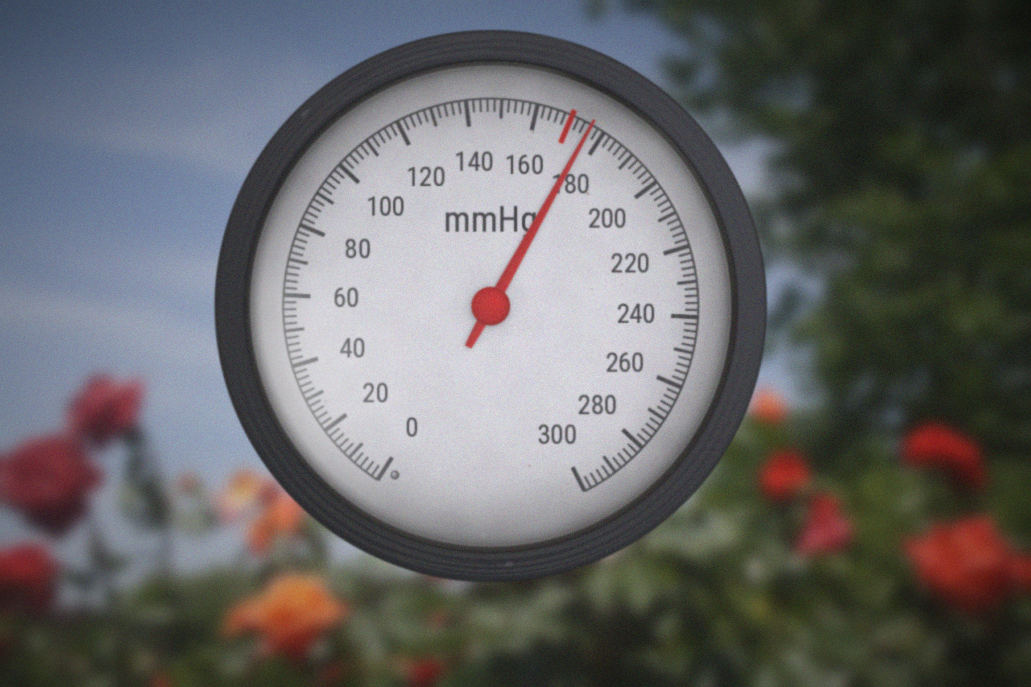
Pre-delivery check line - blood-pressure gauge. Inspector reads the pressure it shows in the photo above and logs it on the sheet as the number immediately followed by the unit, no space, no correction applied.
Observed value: 176mmHg
